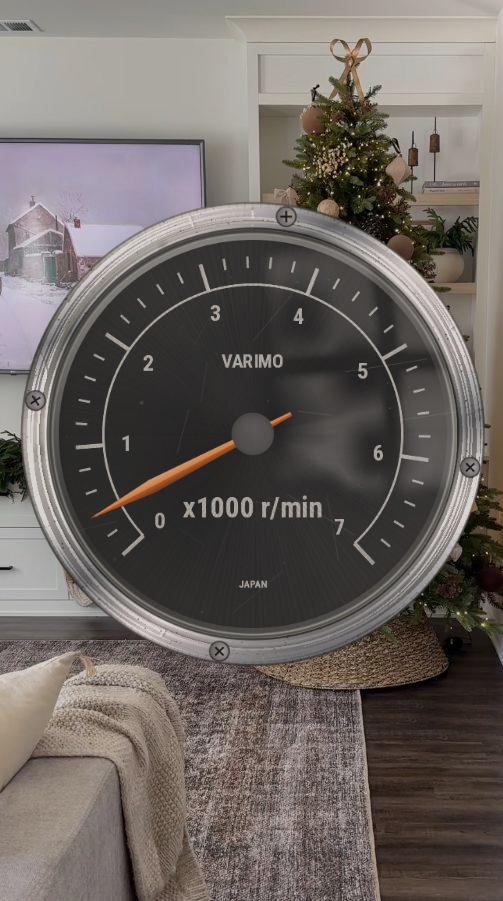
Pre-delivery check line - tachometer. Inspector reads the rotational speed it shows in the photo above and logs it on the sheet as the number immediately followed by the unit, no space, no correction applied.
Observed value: 400rpm
